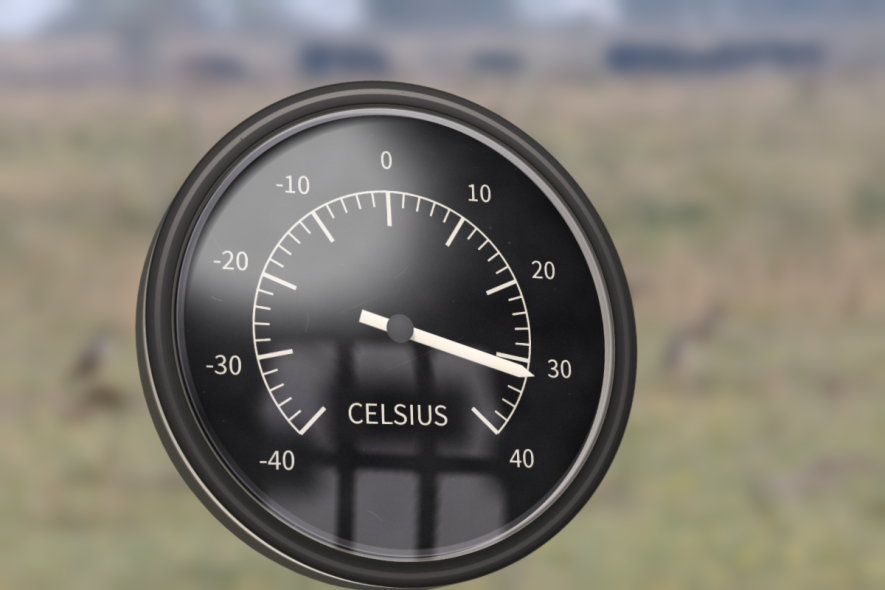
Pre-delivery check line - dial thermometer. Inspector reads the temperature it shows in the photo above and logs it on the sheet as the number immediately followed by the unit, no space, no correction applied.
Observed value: 32°C
